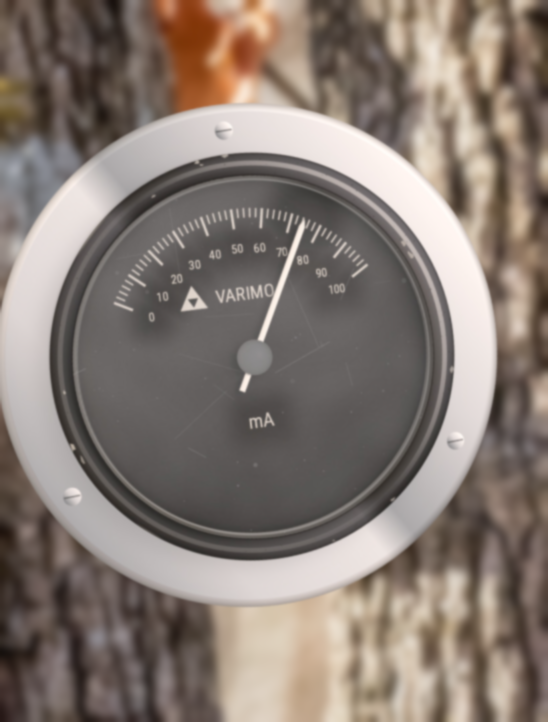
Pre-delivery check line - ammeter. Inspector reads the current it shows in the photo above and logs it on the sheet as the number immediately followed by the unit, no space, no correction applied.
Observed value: 74mA
